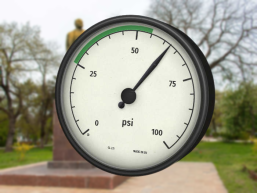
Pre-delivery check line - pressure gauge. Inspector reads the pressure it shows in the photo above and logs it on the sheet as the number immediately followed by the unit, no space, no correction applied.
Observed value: 62.5psi
